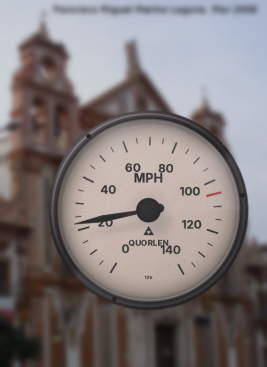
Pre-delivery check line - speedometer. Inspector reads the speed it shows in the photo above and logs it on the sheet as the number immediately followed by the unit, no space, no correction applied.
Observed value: 22.5mph
